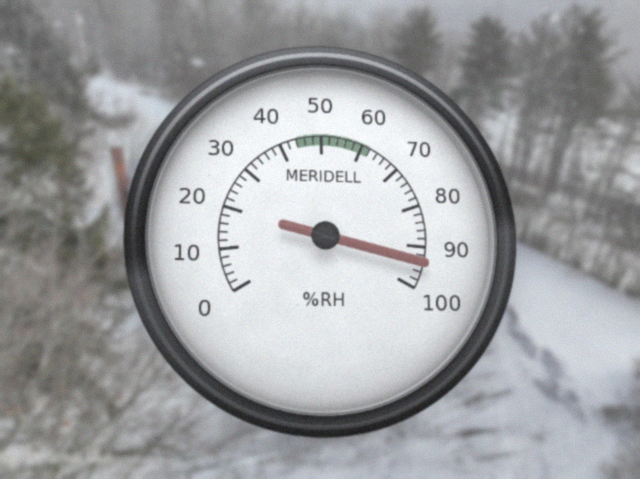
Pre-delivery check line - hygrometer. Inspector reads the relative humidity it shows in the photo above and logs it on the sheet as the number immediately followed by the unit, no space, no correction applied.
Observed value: 94%
